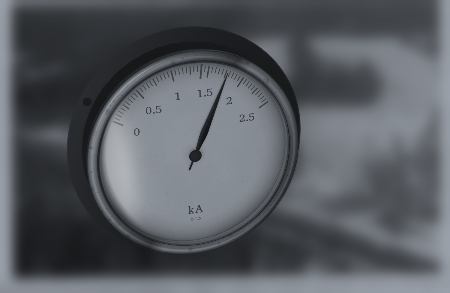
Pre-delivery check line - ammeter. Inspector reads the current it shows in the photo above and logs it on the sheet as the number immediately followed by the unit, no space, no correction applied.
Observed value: 1.75kA
